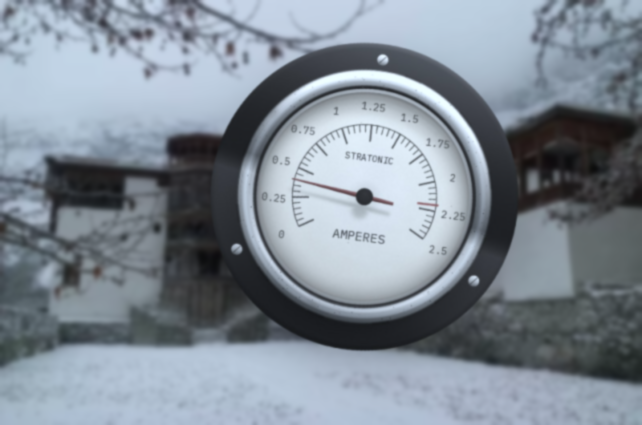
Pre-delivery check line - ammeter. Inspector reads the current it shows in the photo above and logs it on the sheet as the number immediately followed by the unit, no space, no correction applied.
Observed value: 0.4A
